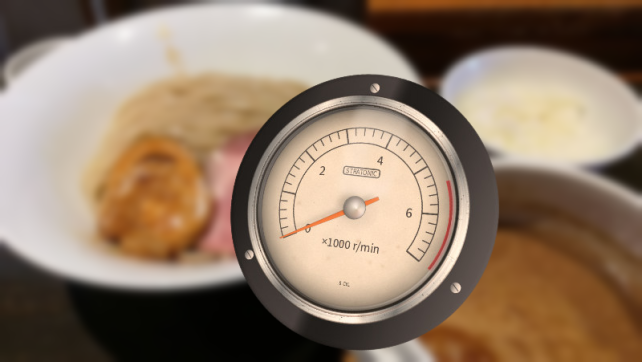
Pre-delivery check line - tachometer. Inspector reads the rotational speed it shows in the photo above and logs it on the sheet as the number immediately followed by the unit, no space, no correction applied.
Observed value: 0rpm
